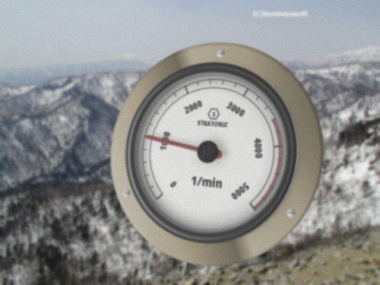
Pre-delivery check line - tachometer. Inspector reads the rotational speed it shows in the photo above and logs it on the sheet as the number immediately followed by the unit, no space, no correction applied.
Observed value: 1000rpm
